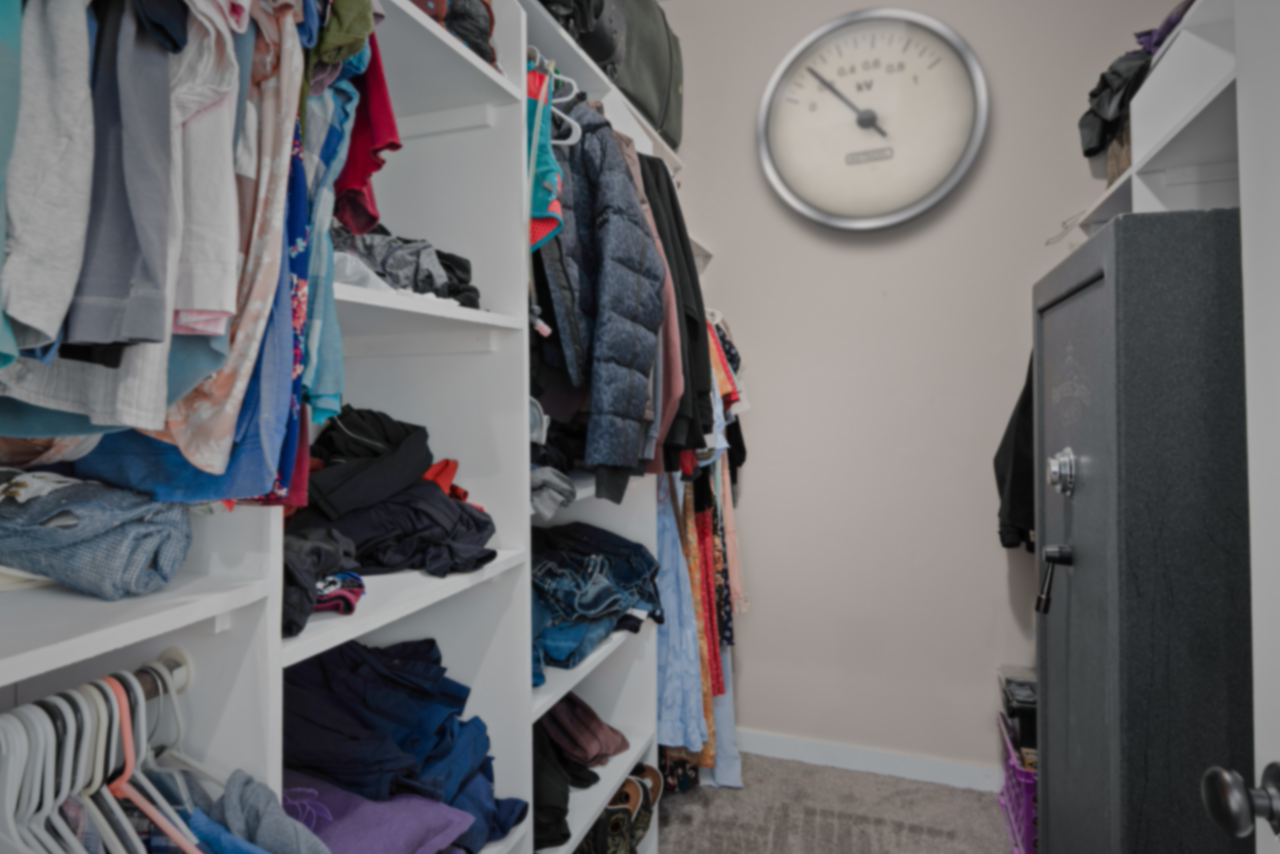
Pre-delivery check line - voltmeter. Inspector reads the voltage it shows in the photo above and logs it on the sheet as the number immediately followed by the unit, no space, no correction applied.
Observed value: 0.2kV
